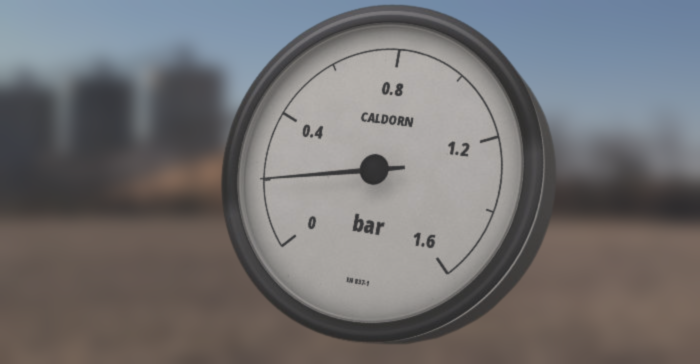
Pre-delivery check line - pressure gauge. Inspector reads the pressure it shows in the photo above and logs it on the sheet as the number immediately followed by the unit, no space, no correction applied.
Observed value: 0.2bar
